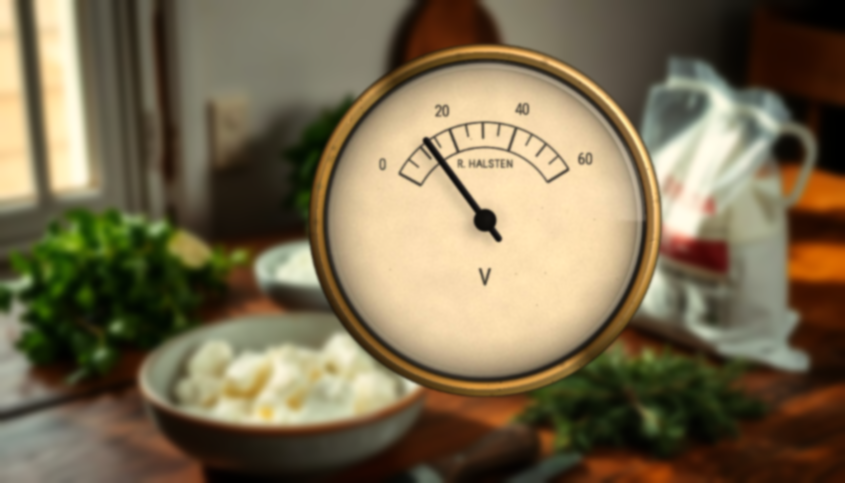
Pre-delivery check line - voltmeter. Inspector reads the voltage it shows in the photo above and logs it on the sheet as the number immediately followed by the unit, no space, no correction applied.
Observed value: 12.5V
